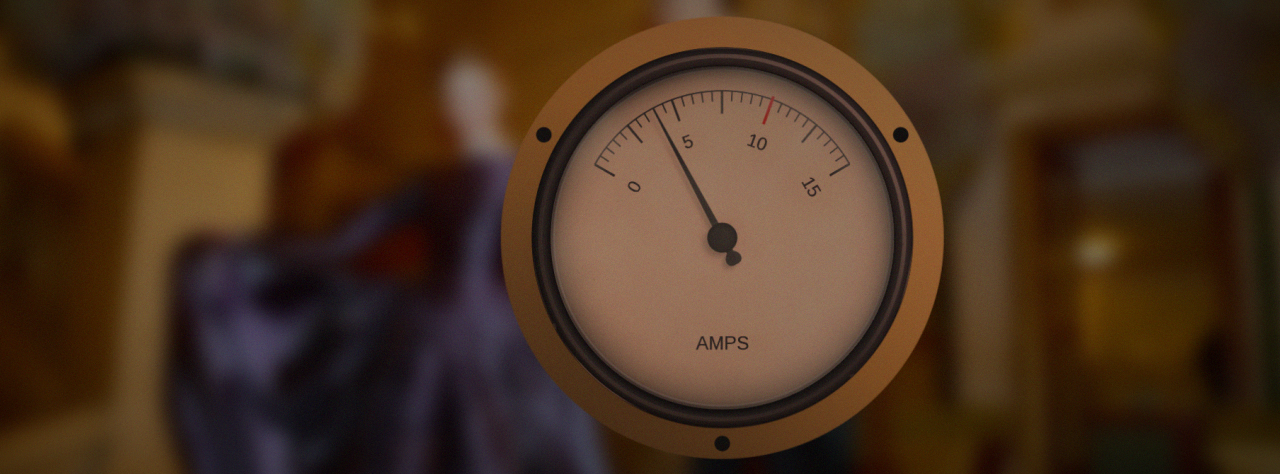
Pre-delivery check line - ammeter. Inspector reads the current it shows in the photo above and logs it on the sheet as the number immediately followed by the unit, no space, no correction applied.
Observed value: 4A
